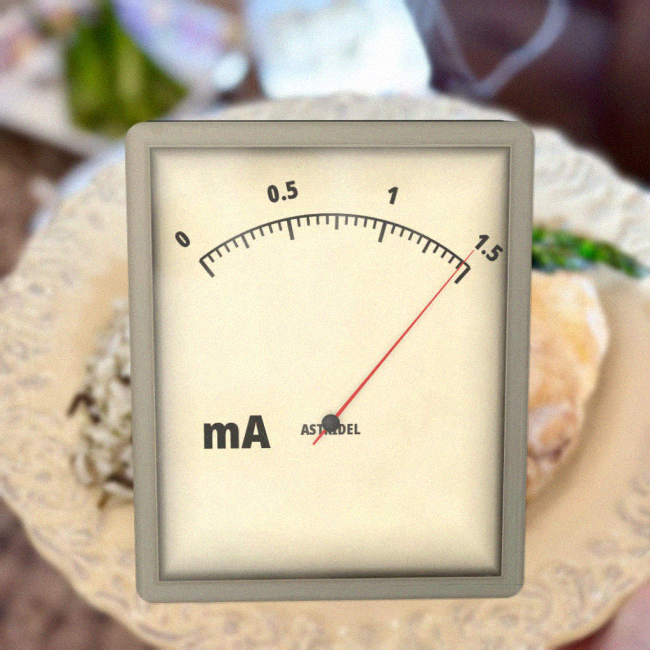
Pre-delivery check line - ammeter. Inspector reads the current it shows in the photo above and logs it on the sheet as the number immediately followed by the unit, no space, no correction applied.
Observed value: 1.45mA
